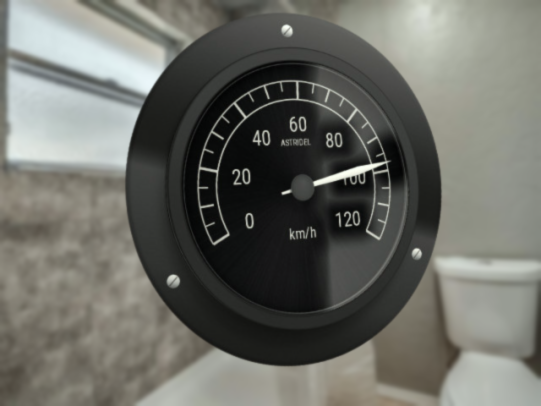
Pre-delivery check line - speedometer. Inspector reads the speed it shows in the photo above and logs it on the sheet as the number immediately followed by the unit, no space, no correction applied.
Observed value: 97.5km/h
